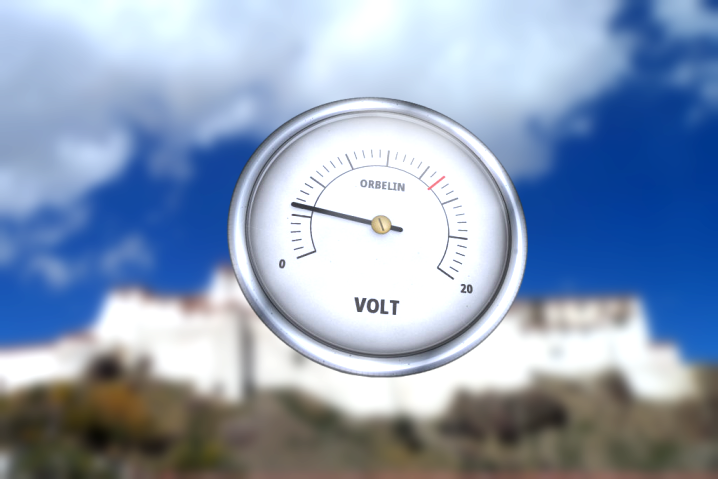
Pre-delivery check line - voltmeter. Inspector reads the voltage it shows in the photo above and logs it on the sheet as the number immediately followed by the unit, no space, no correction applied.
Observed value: 3V
